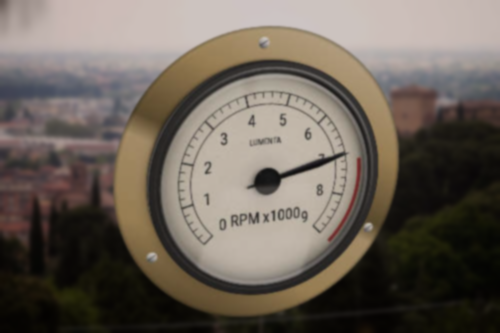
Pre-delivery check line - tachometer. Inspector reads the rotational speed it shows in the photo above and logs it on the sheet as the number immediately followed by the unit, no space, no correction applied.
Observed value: 7000rpm
